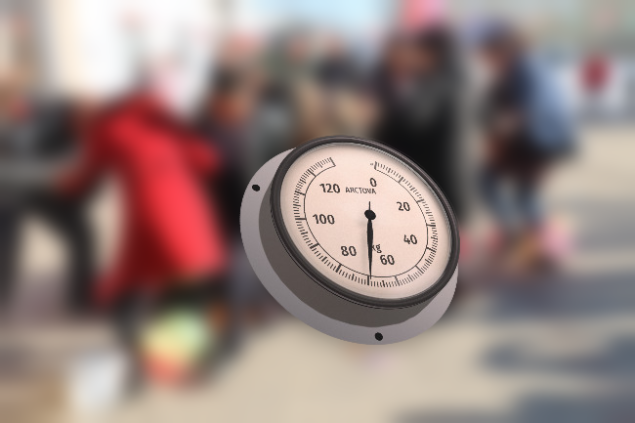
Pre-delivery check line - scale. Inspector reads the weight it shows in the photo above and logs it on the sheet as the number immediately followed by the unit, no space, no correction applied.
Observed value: 70kg
